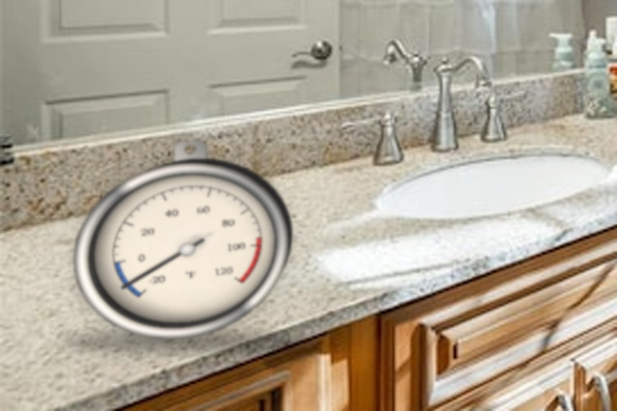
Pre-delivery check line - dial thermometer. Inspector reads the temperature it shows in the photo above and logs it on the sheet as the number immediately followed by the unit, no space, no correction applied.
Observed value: -12°F
